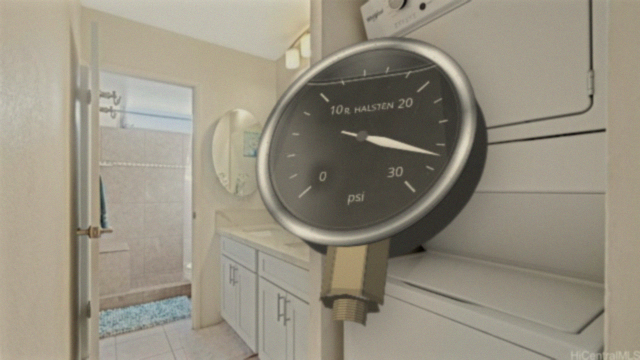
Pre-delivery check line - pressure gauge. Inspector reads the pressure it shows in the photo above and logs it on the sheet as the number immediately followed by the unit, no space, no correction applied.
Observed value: 27psi
